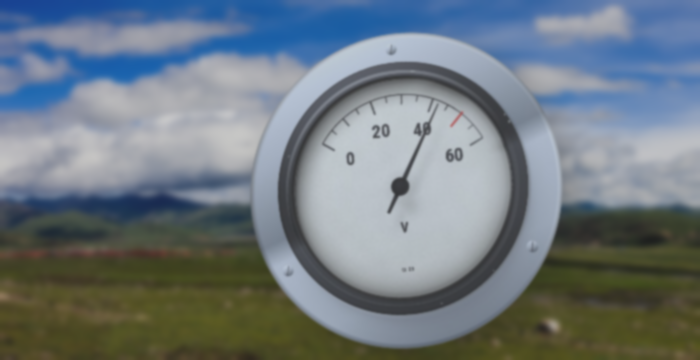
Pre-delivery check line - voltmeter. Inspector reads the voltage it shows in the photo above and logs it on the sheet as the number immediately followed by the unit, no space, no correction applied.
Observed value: 42.5V
